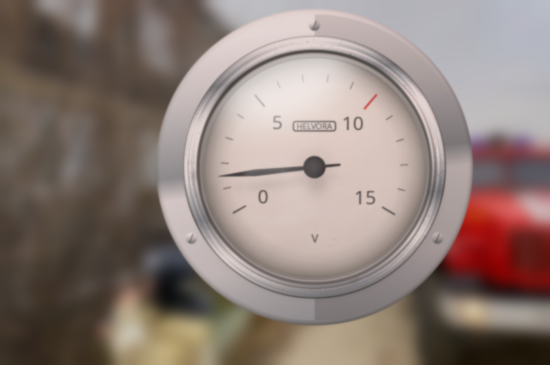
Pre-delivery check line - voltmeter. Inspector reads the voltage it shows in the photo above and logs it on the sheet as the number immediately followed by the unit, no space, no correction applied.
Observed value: 1.5V
